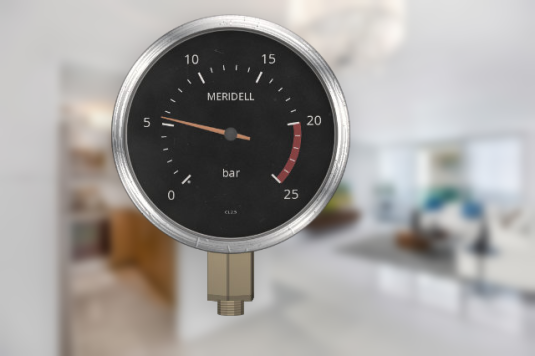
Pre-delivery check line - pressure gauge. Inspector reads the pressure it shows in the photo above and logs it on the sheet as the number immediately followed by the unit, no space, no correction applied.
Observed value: 5.5bar
